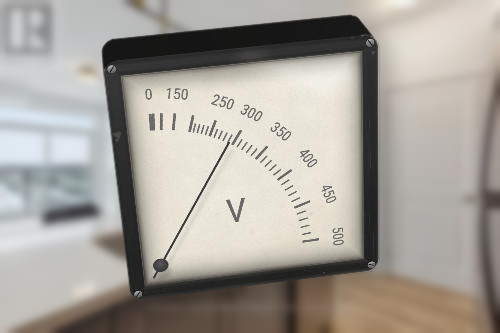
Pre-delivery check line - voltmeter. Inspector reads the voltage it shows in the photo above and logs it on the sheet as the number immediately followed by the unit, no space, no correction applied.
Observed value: 290V
